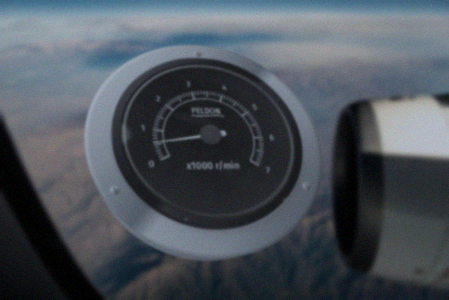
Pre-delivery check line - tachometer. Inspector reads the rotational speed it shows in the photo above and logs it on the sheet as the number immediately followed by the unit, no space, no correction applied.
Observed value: 500rpm
